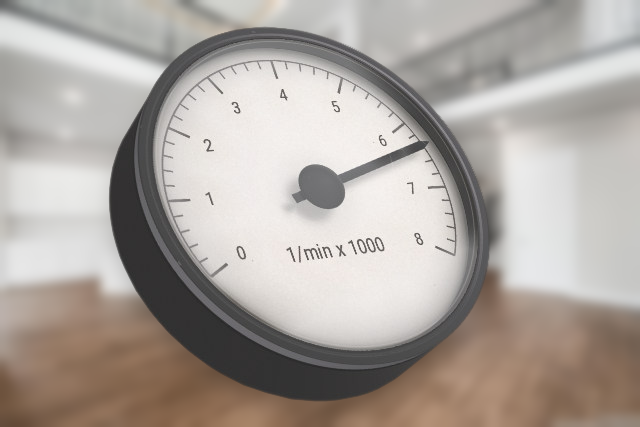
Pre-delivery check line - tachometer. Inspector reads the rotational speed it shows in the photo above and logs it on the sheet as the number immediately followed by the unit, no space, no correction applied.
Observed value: 6400rpm
